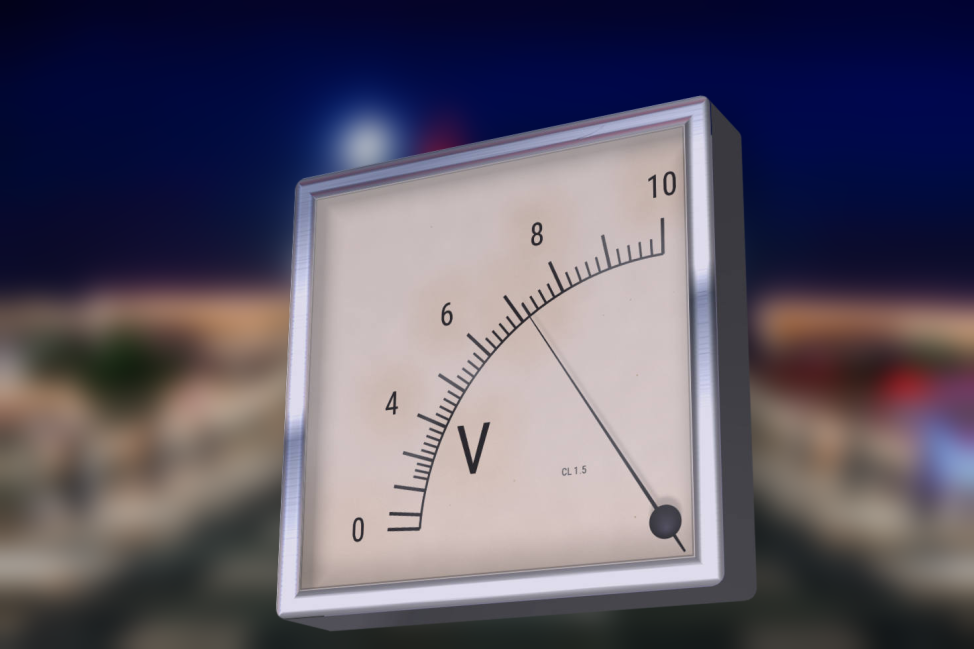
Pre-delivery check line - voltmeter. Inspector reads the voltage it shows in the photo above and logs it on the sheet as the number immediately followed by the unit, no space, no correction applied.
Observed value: 7.2V
